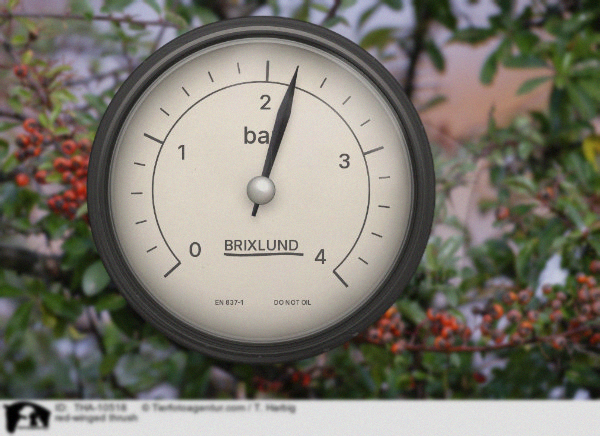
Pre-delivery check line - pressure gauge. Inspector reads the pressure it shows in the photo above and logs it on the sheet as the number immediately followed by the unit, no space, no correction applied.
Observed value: 2.2bar
